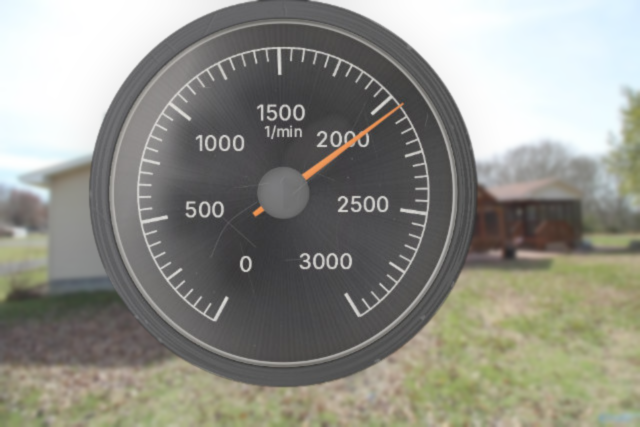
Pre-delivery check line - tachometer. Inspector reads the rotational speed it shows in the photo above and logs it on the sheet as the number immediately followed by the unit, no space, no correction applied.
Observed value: 2050rpm
